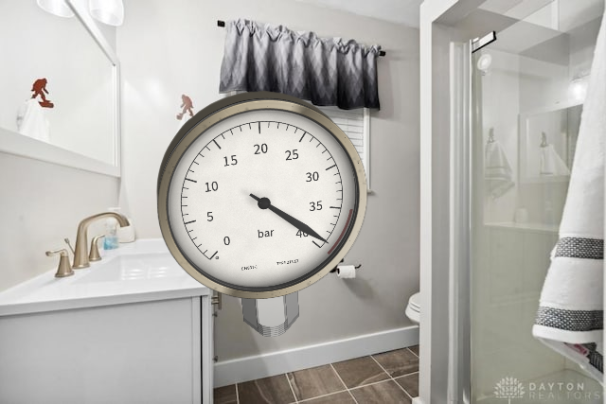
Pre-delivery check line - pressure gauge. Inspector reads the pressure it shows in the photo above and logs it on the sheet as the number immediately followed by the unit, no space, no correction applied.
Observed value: 39bar
